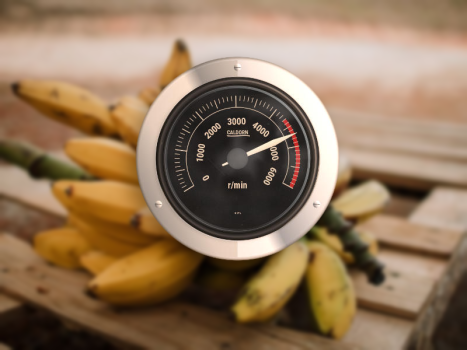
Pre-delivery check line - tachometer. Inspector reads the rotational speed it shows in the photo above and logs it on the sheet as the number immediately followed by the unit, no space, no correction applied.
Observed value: 4700rpm
